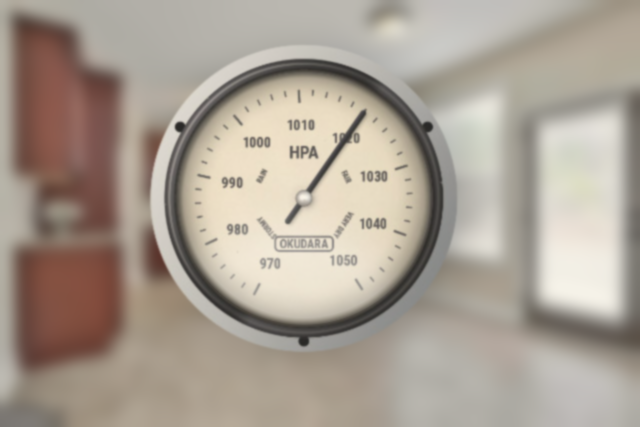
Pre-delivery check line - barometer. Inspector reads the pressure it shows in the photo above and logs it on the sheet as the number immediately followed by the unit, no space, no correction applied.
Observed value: 1020hPa
